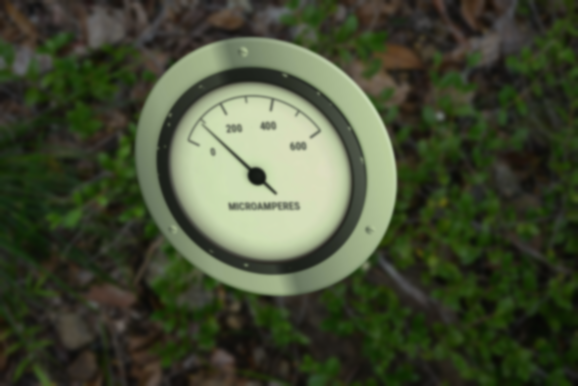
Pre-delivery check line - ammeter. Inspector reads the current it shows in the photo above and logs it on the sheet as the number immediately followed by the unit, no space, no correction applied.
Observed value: 100µA
